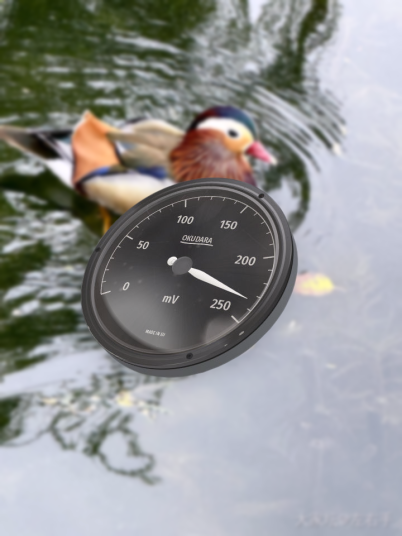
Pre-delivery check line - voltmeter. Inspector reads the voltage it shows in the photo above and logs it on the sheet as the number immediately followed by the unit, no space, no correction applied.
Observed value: 235mV
